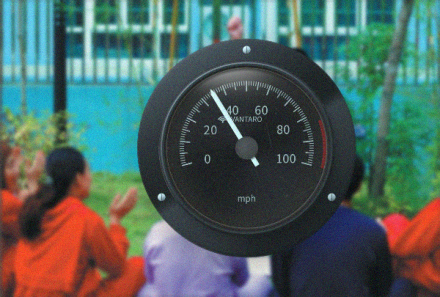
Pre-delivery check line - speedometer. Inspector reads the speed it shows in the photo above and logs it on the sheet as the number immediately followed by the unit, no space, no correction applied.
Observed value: 35mph
